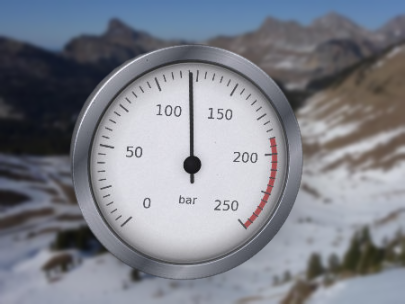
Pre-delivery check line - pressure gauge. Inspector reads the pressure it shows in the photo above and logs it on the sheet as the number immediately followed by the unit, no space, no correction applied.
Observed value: 120bar
